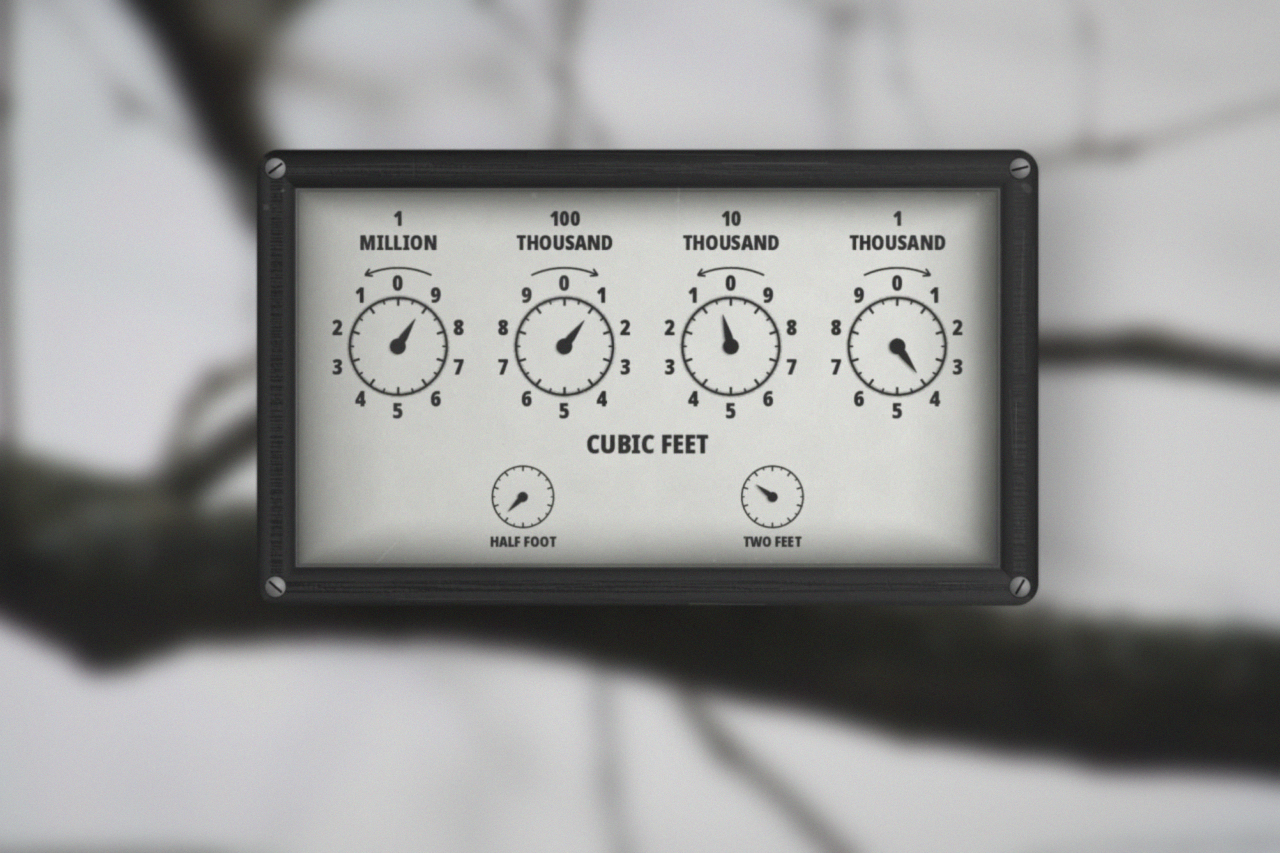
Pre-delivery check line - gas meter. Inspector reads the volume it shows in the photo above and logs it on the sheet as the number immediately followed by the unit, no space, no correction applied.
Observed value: 910400ft³
